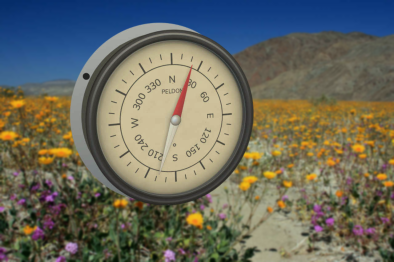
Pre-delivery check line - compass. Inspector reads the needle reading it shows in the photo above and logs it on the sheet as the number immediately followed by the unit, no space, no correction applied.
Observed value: 20°
